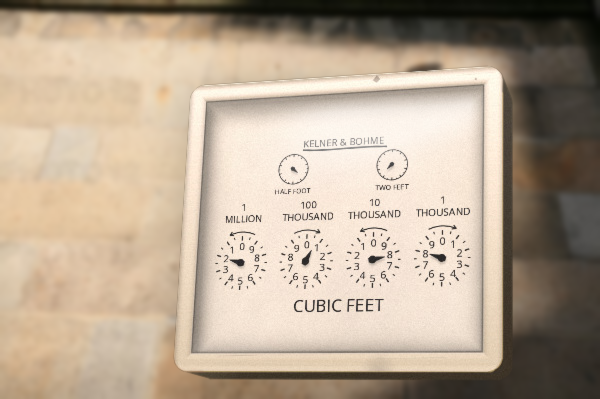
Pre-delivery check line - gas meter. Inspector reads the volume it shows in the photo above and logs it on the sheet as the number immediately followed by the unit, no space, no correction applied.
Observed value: 207800ft³
